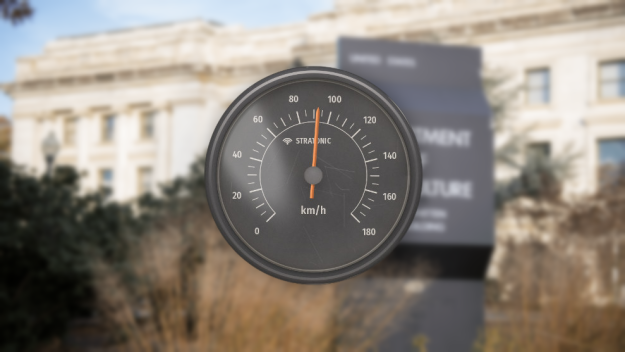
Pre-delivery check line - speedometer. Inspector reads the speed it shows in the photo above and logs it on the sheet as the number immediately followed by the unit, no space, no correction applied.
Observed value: 92.5km/h
